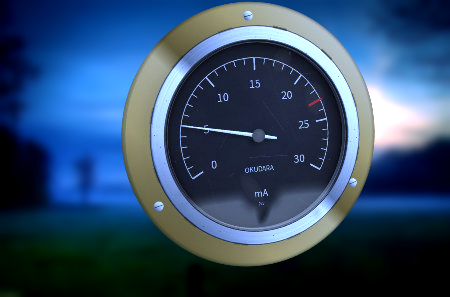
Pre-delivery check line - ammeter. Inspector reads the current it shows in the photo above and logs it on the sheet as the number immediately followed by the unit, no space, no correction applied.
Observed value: 5mA
